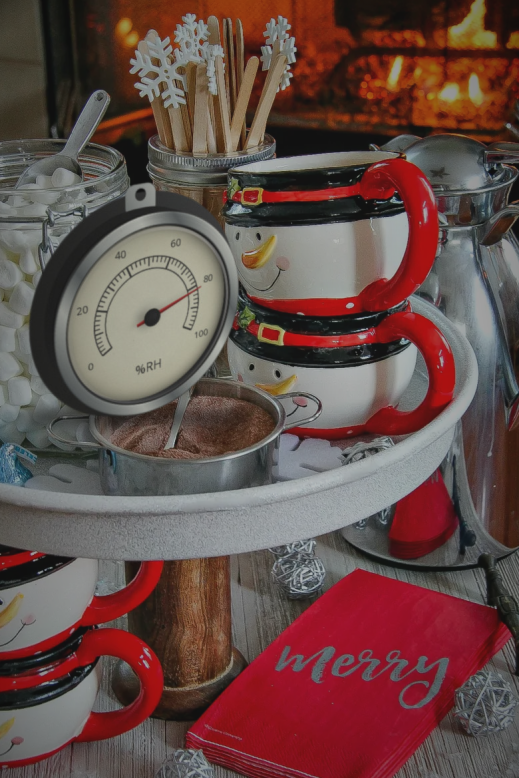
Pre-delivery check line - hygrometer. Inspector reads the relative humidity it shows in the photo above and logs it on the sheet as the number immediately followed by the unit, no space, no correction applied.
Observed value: 80%
